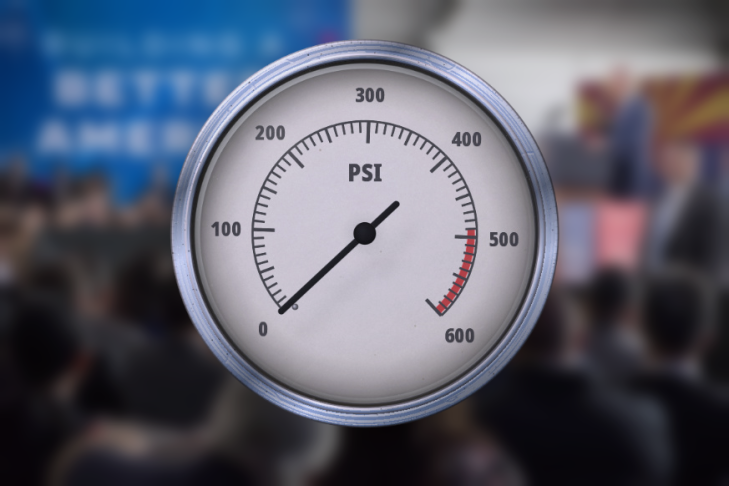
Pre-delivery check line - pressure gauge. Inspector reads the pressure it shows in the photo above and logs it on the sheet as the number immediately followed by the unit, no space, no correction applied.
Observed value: 0psi
